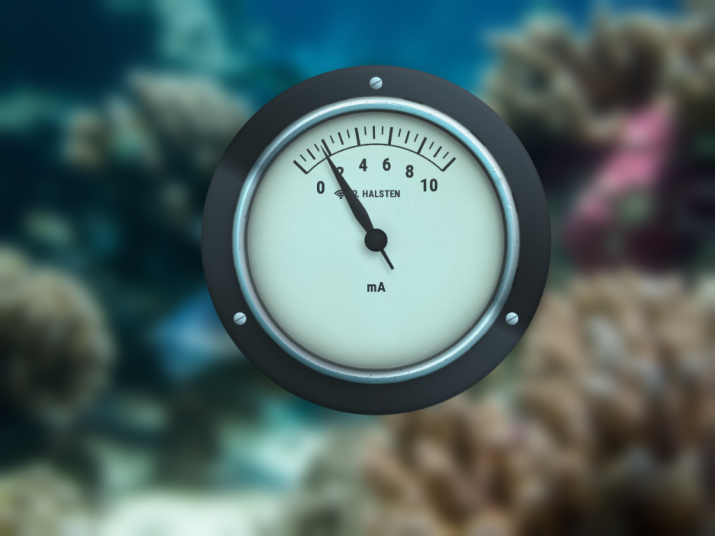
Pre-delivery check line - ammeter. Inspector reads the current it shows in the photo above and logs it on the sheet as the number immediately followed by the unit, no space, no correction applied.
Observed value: 1.75mA
